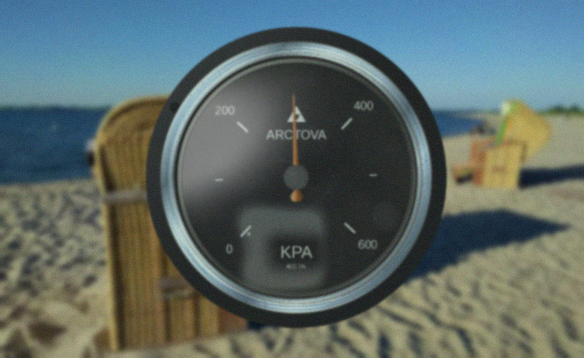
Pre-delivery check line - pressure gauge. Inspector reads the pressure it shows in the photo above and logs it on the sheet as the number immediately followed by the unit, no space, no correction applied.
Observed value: 300kPa
